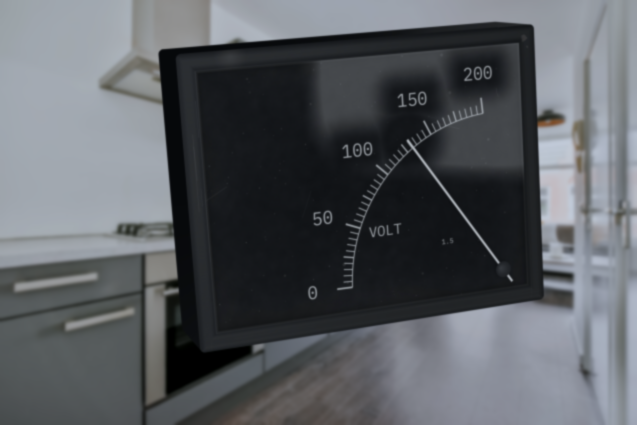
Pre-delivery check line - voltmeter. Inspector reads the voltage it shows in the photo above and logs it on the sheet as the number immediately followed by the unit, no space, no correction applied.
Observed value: 130V
